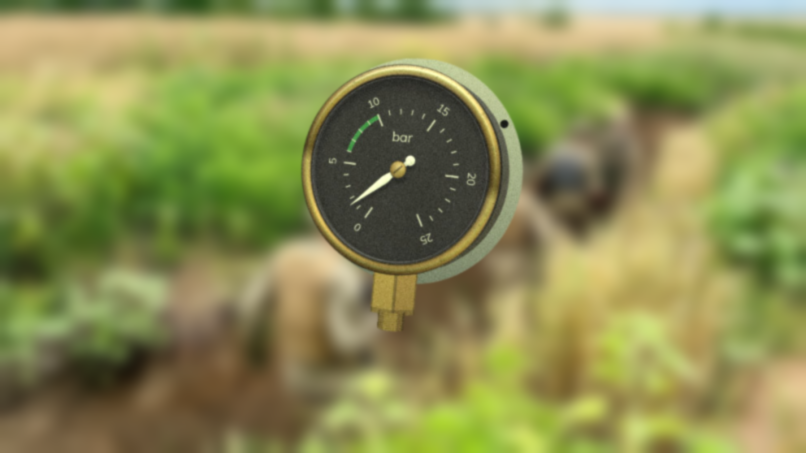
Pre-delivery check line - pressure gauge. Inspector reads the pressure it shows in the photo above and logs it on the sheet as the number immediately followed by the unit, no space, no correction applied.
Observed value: 1.5bar
